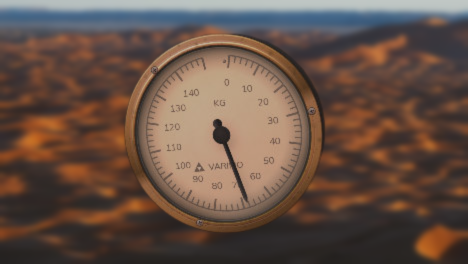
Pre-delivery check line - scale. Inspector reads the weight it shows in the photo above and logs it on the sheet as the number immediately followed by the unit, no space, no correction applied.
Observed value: 68kg
